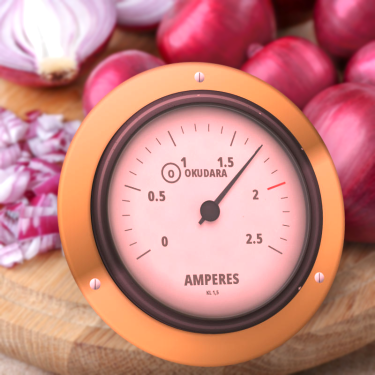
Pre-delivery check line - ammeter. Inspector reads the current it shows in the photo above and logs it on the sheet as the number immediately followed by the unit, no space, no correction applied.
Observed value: 1.7A
